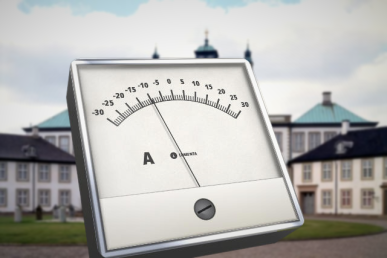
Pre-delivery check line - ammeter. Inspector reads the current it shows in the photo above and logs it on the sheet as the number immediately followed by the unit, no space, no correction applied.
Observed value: -10A
